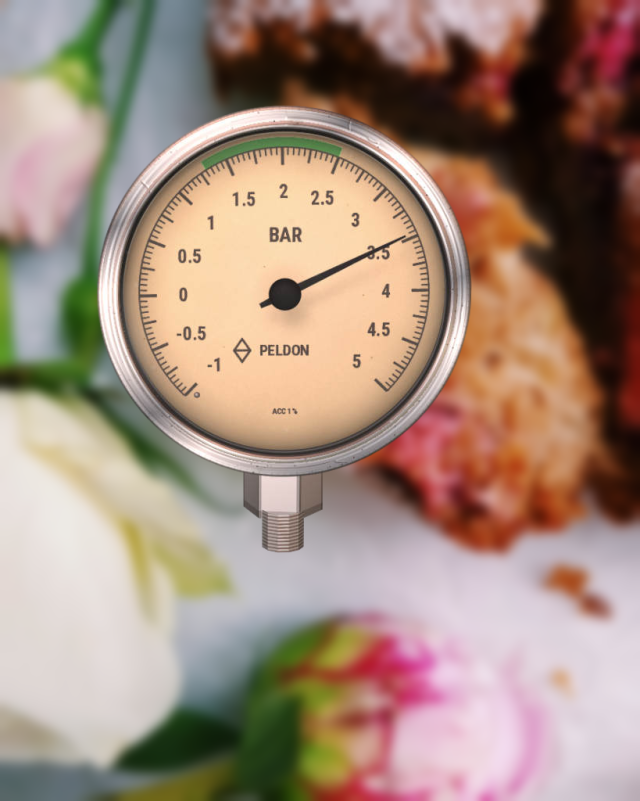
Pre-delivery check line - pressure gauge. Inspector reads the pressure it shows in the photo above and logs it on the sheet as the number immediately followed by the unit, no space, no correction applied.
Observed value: 3.45bar
